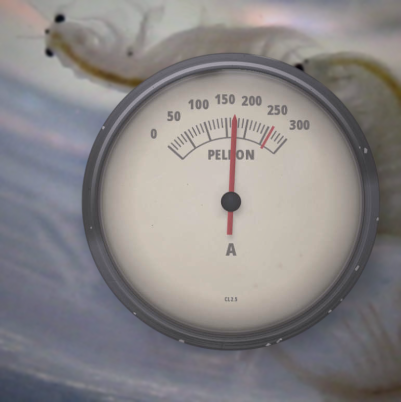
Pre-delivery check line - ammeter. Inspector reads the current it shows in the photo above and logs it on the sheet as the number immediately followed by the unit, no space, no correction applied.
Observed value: 170A
